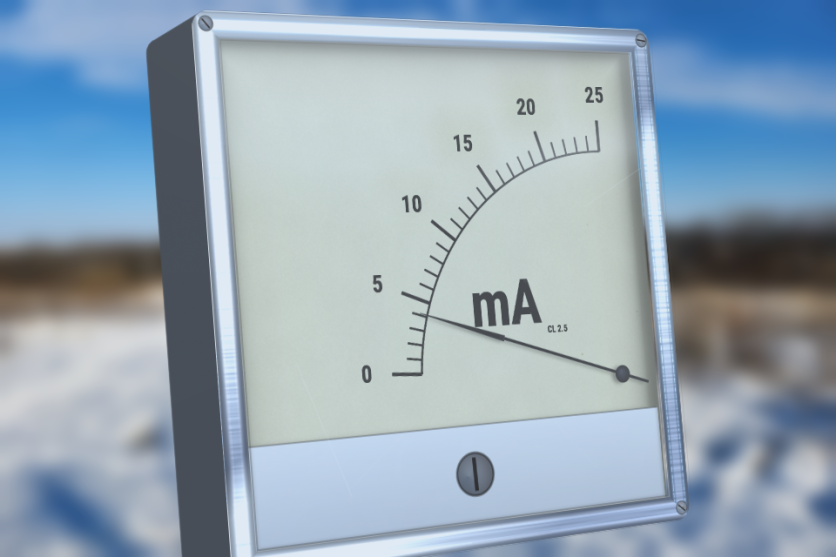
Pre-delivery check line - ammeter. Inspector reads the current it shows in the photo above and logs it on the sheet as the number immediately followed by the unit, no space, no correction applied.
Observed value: 4mA
